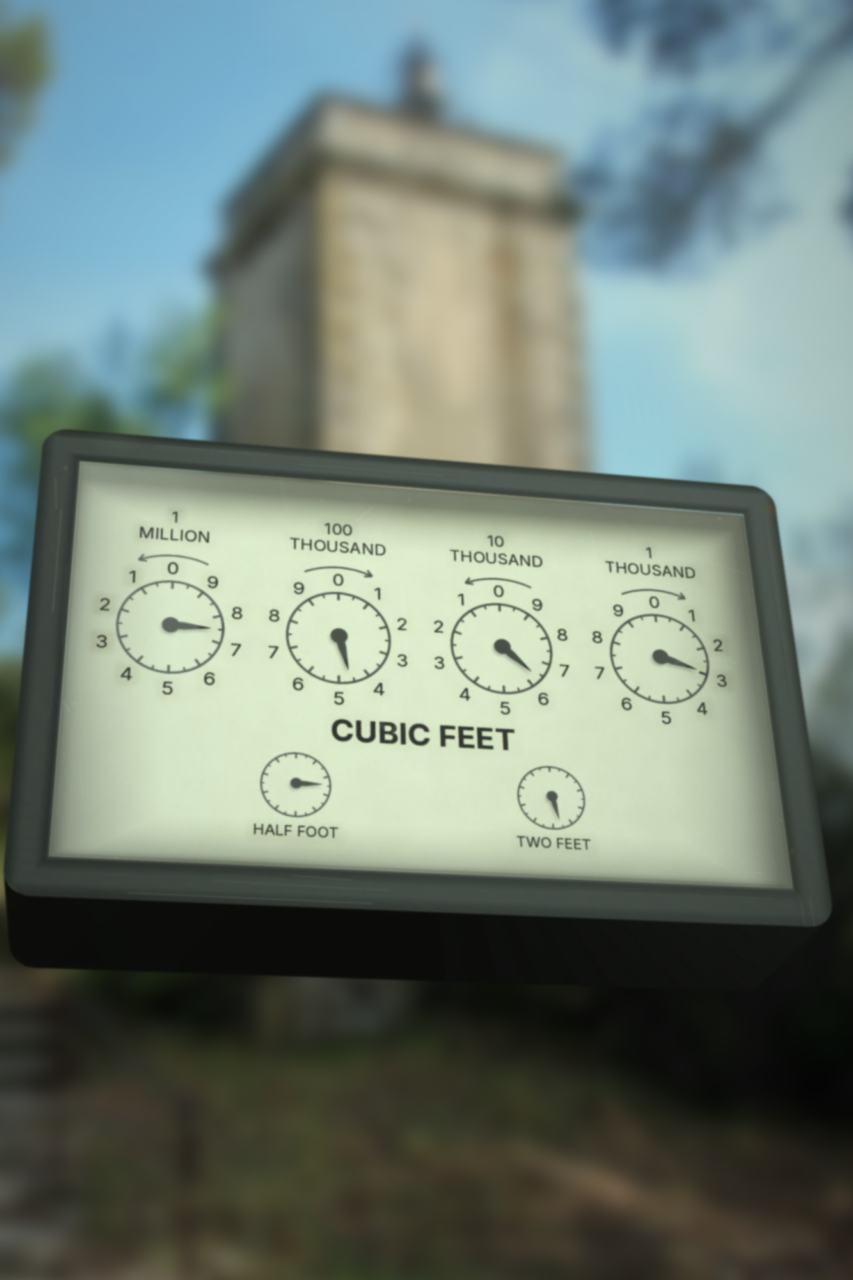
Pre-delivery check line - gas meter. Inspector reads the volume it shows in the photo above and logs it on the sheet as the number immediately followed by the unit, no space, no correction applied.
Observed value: 746300ft³
